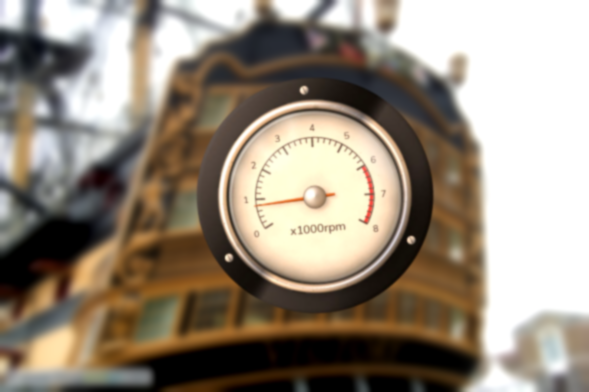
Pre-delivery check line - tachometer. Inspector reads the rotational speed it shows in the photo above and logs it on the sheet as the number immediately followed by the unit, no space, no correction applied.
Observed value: 800rpm
